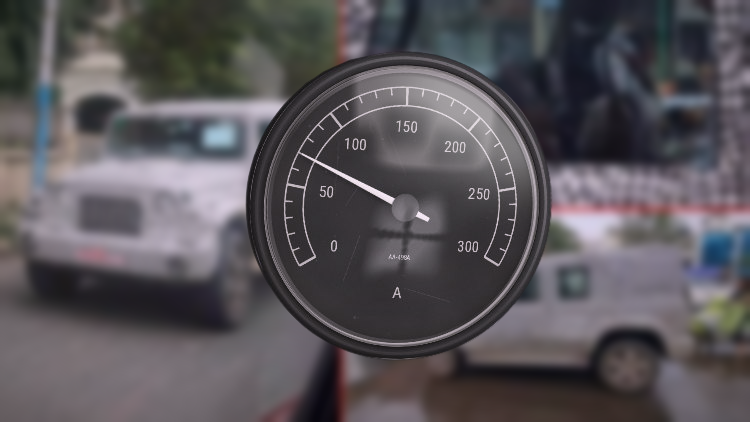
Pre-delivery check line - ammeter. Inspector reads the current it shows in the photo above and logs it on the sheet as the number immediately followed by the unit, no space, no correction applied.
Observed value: 70A
